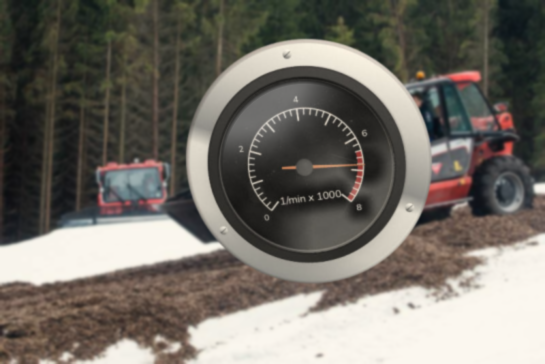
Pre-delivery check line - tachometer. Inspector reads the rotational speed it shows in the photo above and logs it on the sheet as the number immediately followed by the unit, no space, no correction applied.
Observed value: 6800rpm
